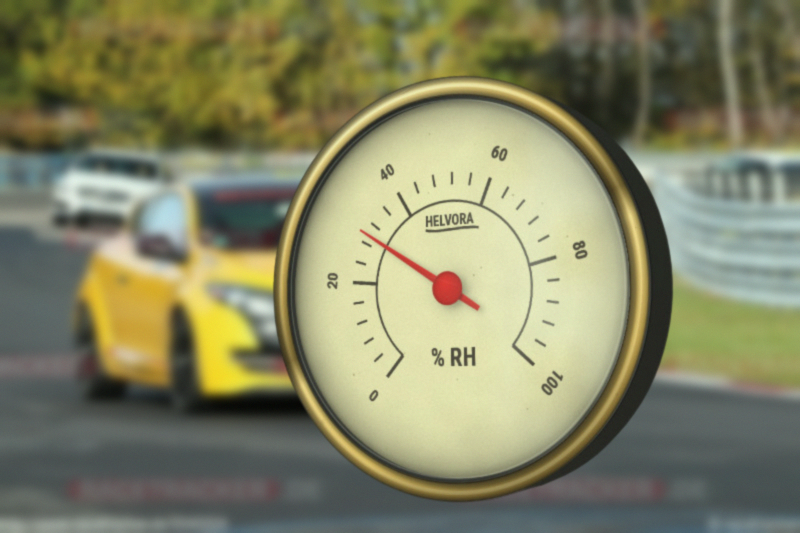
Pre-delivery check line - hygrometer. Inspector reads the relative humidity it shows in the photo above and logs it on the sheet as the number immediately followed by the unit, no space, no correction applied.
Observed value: 30%
